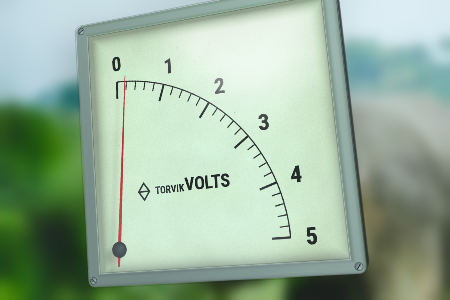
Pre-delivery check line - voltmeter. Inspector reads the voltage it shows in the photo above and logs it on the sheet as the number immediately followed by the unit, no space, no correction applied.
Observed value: 0.2V
